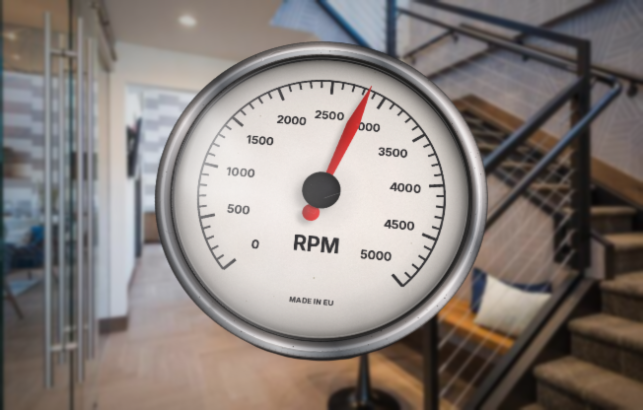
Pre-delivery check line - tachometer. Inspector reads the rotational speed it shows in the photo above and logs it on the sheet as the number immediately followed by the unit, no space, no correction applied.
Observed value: 2850rpm
